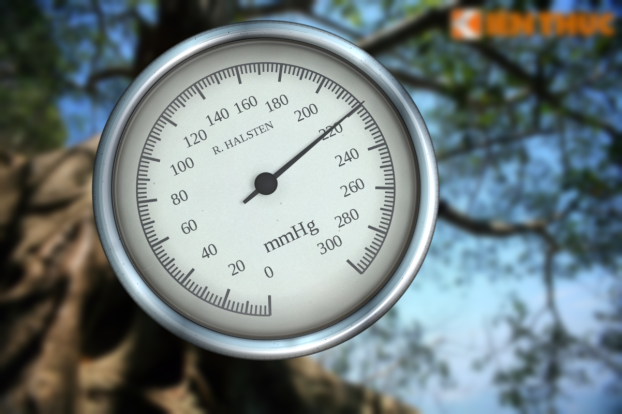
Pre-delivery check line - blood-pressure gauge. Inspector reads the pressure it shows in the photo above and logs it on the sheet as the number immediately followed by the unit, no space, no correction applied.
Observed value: 220mmHg
